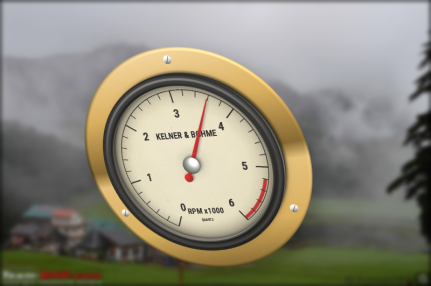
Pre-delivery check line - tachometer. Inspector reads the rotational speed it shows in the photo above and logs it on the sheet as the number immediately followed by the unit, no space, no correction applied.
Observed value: 3600rpm
